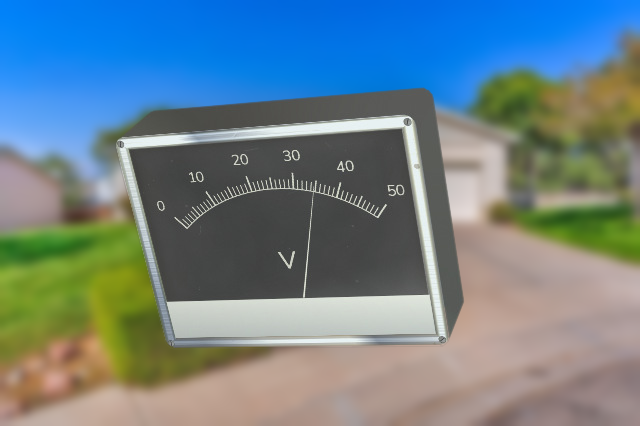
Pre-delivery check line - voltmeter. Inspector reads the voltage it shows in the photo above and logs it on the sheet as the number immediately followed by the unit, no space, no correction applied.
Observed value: 35V
